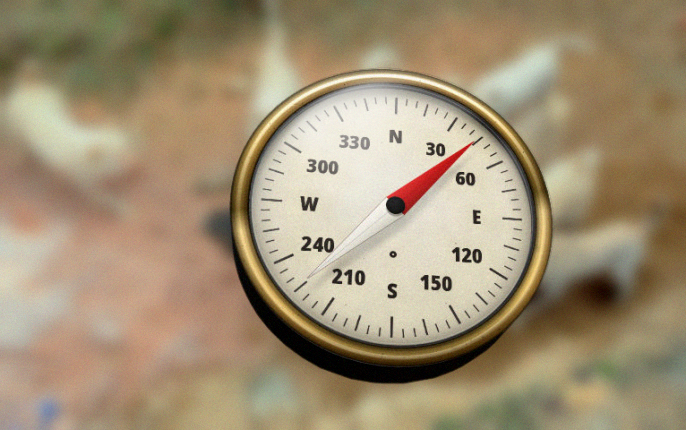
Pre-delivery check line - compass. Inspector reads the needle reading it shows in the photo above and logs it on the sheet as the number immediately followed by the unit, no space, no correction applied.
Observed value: 45°
